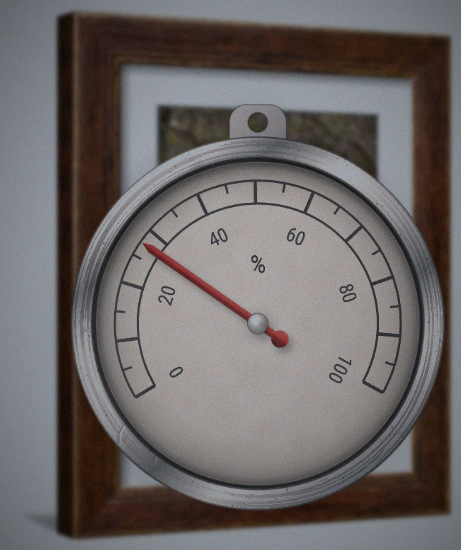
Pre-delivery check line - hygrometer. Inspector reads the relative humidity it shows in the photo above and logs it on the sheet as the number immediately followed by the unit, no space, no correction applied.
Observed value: 27.5%
